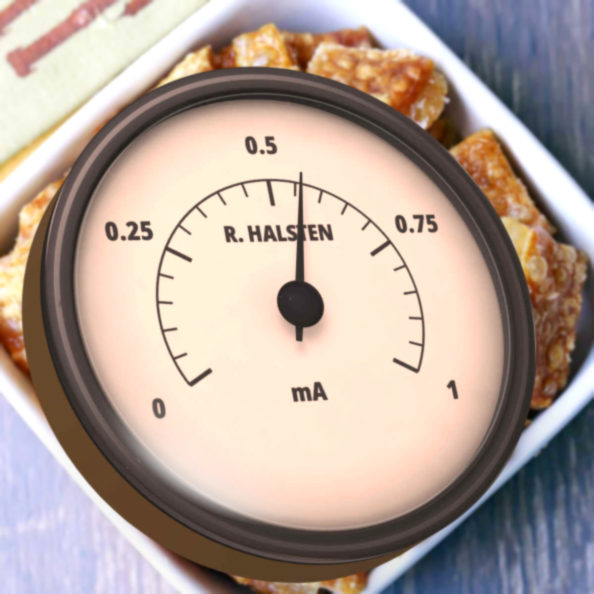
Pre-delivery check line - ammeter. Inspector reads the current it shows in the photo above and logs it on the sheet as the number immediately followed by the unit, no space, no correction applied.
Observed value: 0.55mA
